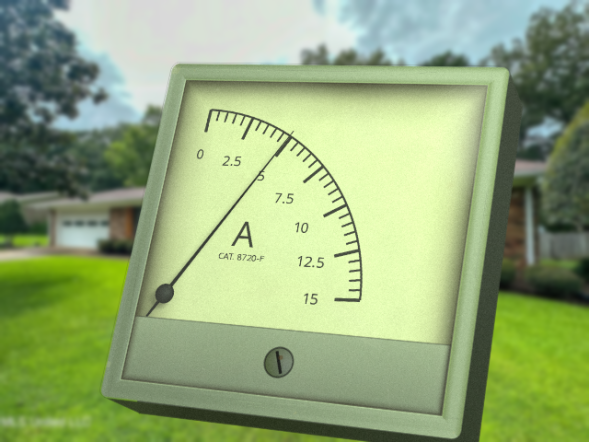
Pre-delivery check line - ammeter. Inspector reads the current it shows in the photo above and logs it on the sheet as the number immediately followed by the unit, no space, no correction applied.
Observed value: 5A
